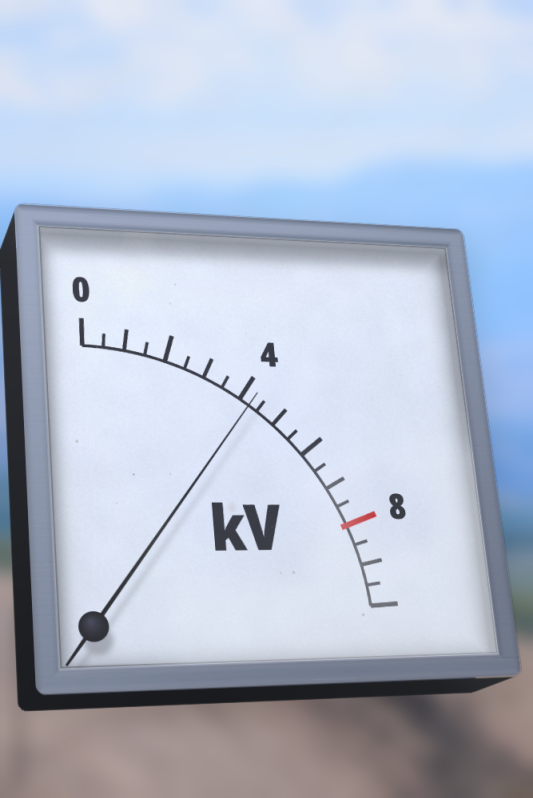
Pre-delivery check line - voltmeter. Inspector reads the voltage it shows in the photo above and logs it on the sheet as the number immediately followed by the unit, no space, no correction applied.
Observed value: 4.25kV
